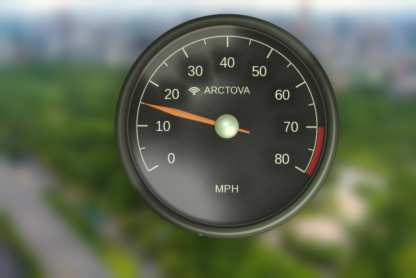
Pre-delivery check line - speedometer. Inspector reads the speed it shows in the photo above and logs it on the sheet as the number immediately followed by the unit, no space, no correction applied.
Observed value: 15mph
